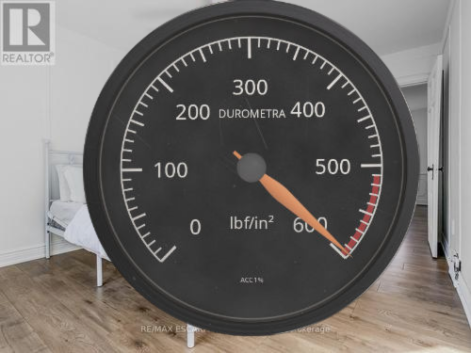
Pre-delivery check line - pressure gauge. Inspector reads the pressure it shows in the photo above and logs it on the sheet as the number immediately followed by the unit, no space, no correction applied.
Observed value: 595psi
